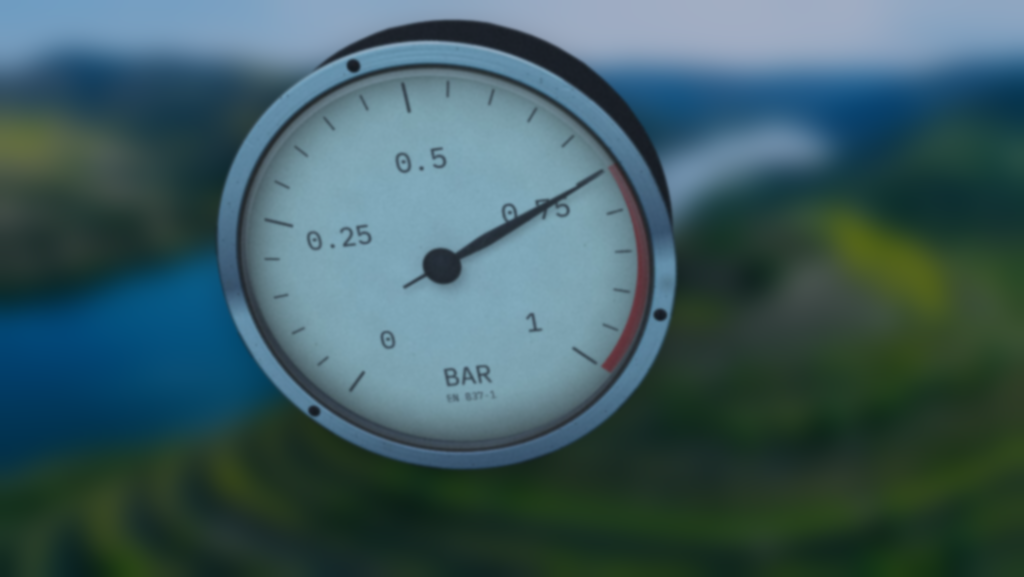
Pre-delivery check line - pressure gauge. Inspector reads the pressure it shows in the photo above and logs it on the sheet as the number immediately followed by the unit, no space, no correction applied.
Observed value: 0.75bar
